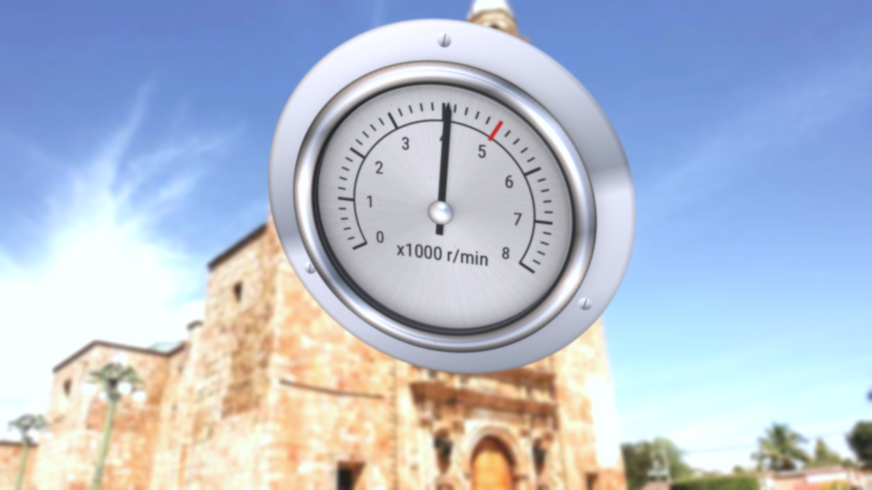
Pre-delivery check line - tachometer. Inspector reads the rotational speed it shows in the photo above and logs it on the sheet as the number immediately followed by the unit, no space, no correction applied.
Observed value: 4100rpm
